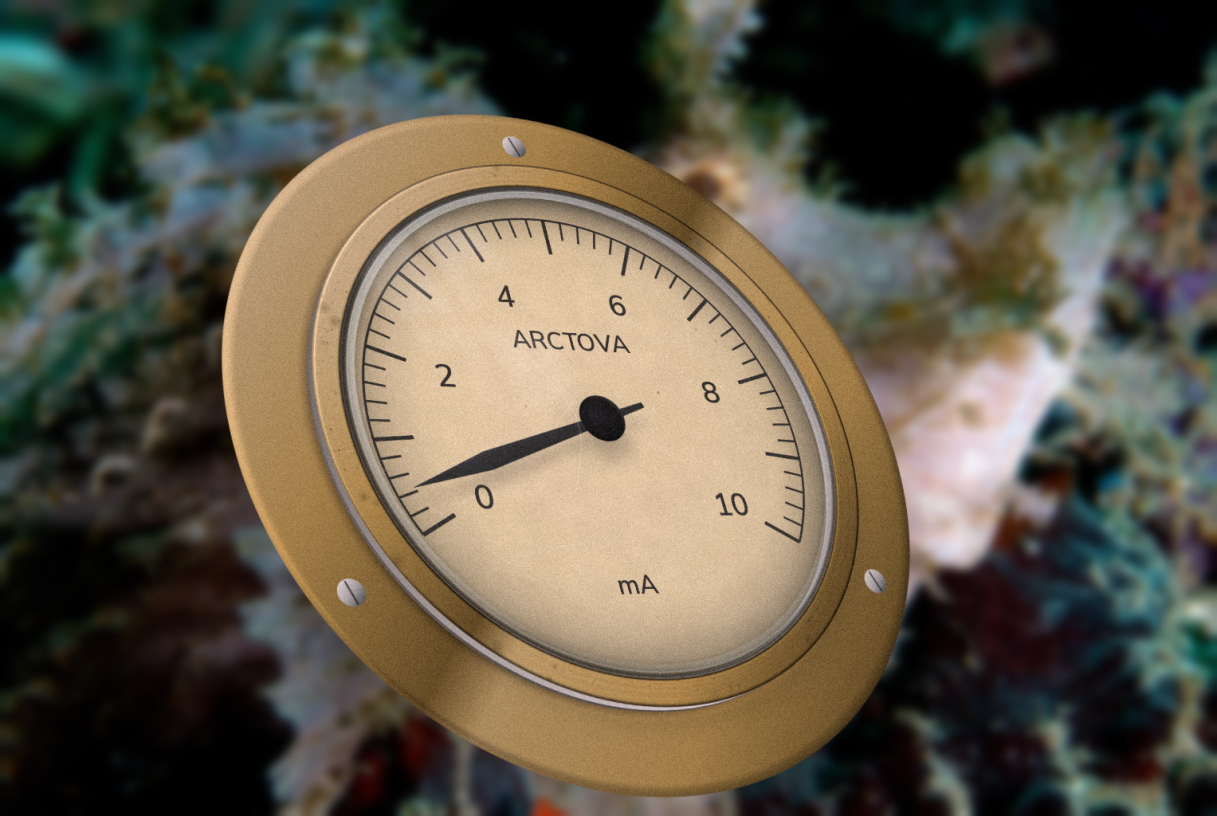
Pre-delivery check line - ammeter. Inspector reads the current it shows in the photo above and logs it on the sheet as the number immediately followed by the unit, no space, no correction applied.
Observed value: 0.4mA
